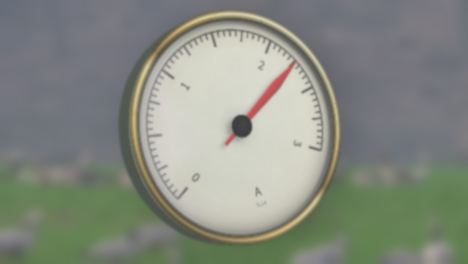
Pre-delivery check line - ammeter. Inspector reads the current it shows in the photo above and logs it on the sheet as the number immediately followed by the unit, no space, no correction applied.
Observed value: 2.25A
